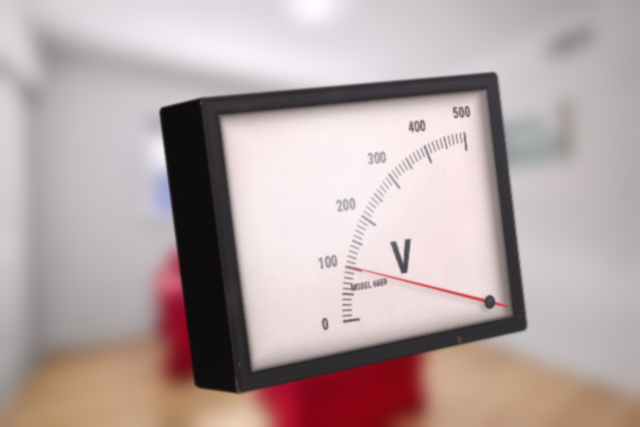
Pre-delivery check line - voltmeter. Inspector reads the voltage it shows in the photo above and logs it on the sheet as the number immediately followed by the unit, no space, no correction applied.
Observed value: 100V
